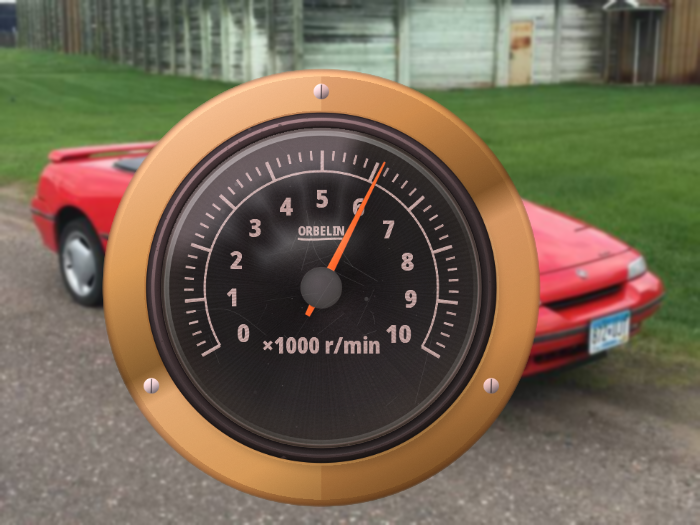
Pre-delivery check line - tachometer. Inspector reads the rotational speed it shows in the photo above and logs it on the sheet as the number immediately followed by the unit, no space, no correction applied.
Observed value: 6100rpm
